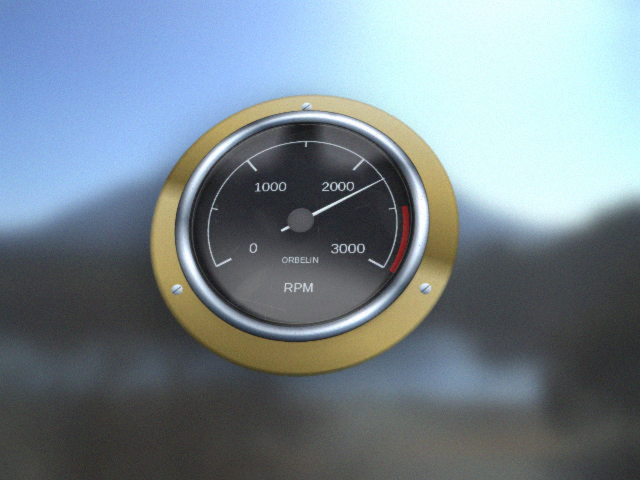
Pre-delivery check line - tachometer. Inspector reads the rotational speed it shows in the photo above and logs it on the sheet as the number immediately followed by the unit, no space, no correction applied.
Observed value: 2250rpm
